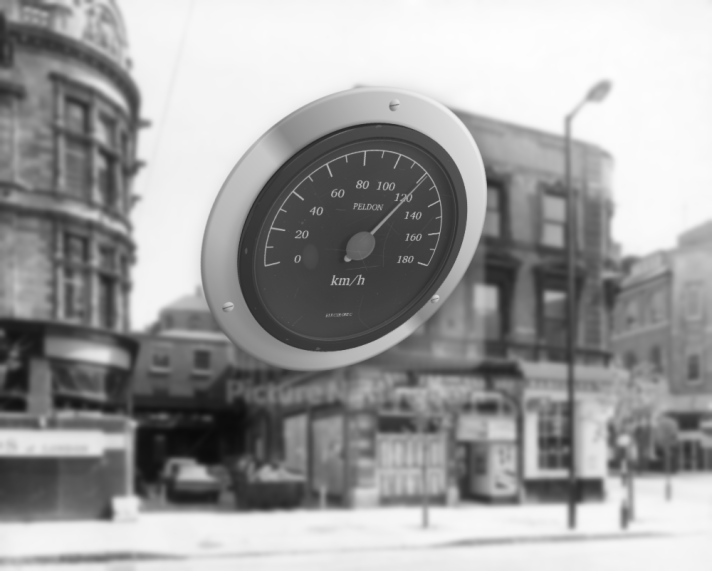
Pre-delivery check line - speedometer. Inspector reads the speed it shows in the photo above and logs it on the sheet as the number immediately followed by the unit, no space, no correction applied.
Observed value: 120km/h
